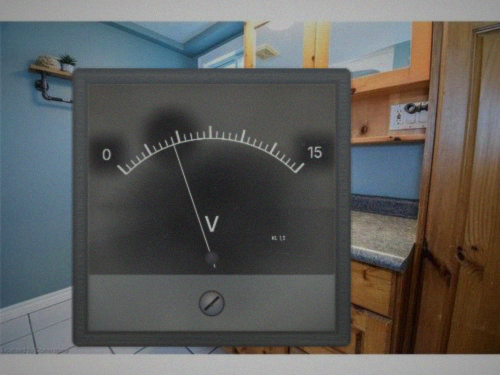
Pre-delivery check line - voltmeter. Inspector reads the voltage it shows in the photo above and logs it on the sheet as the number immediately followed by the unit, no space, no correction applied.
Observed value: 4.5V
